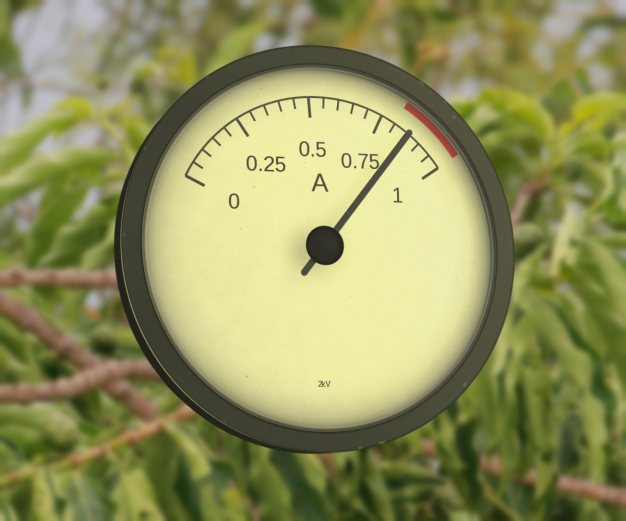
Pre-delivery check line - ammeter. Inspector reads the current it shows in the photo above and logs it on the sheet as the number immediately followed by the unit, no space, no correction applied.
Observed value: 0.85A
